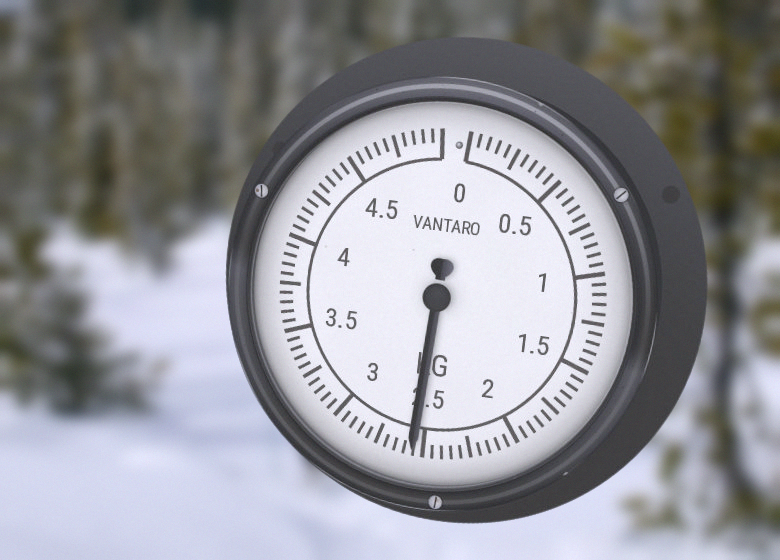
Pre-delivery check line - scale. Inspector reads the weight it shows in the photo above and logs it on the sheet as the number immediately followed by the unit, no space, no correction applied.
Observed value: 2.55kg
